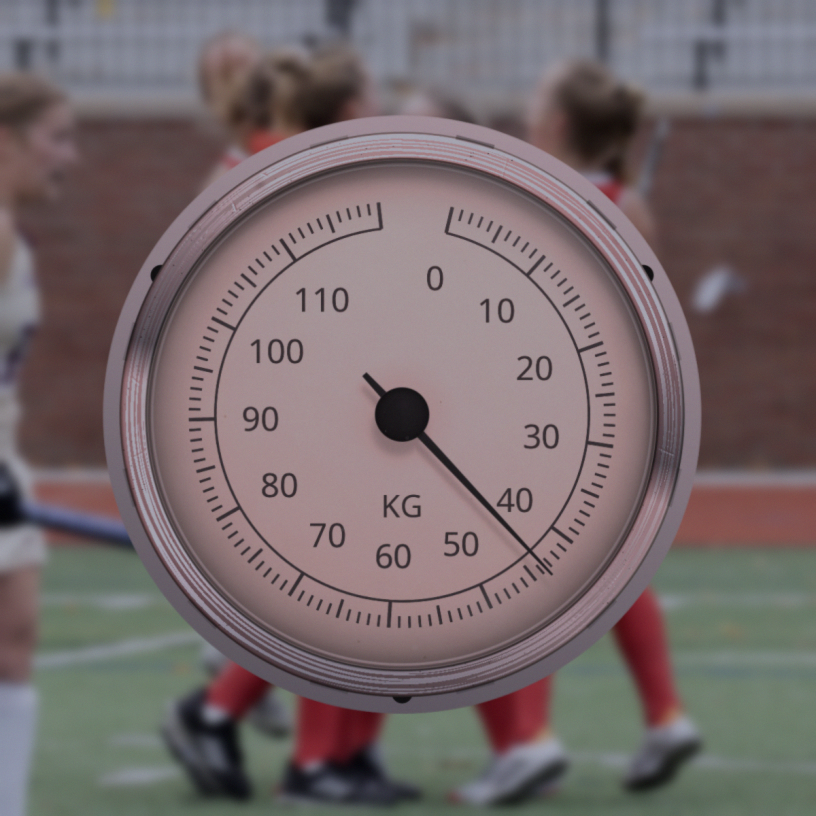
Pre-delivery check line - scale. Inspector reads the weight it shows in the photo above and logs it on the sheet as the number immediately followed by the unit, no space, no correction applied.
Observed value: 43.5kg
